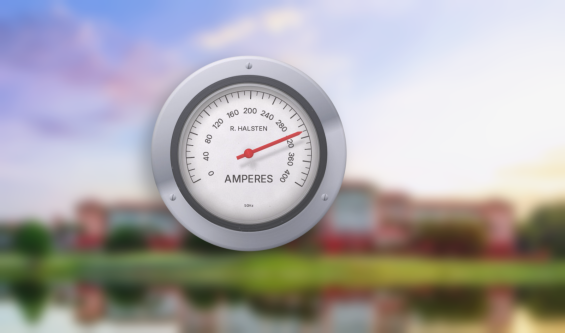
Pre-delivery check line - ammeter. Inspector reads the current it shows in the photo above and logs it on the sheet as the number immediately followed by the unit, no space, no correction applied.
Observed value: 310A
